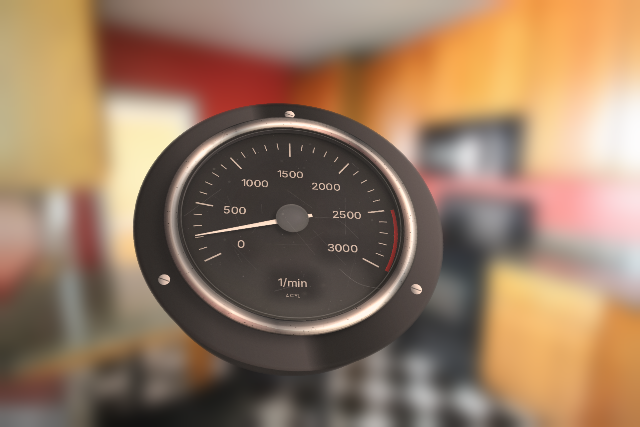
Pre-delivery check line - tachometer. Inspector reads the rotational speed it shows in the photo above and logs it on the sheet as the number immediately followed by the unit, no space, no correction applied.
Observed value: 200rpm
